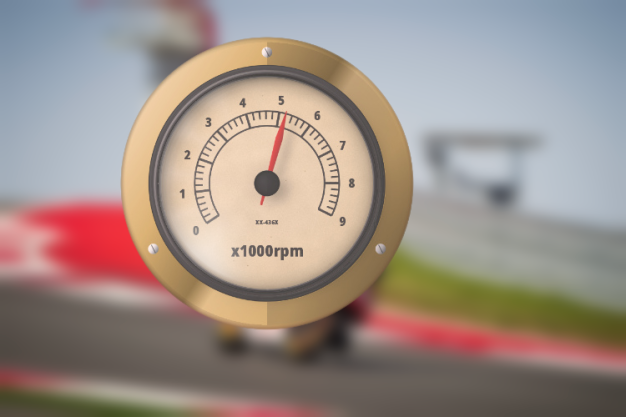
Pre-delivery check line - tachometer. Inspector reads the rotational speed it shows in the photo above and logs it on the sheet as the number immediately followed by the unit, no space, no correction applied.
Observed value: 5200rpm
